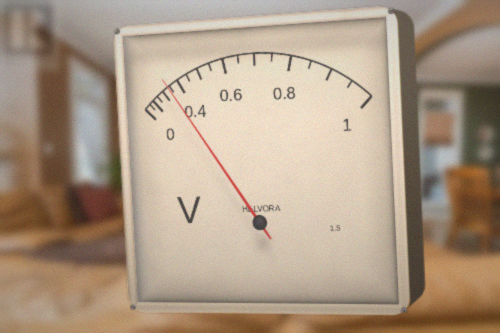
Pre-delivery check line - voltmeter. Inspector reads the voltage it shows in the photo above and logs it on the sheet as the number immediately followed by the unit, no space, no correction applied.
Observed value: 0.35V
